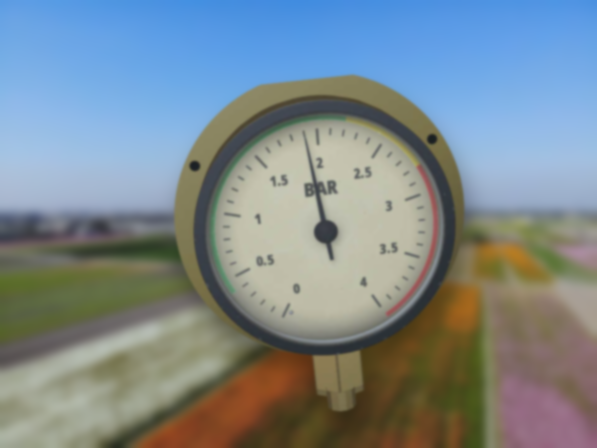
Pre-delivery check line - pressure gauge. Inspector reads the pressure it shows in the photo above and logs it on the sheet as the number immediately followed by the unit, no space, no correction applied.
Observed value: 1.9bar
